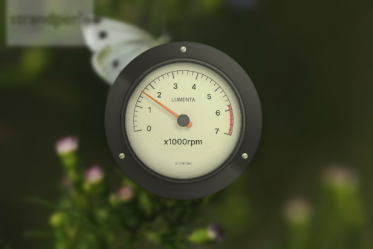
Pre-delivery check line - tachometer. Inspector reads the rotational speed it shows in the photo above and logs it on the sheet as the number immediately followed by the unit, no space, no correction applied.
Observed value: 1600rpm
